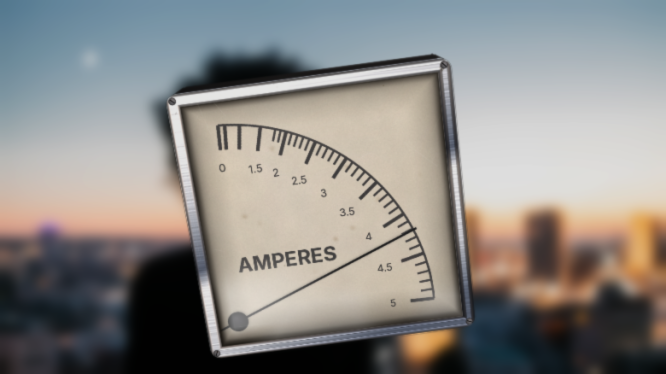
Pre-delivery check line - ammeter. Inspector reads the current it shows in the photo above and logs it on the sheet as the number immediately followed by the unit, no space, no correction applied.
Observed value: 4.2A
